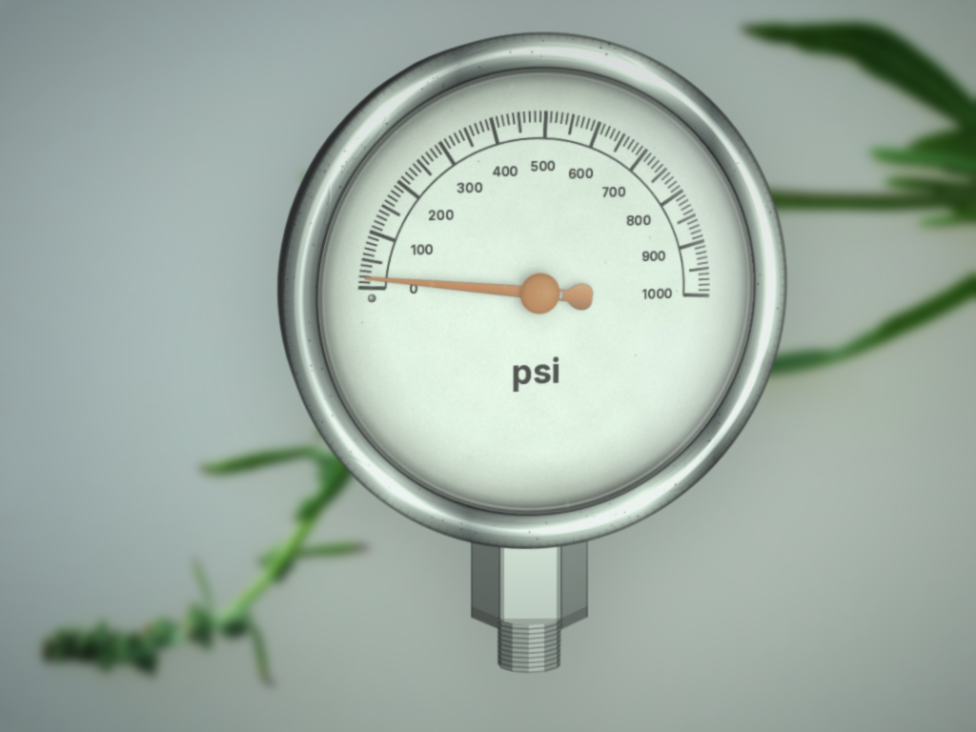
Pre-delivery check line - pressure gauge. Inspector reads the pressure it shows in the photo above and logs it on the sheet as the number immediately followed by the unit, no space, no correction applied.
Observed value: 20psi
